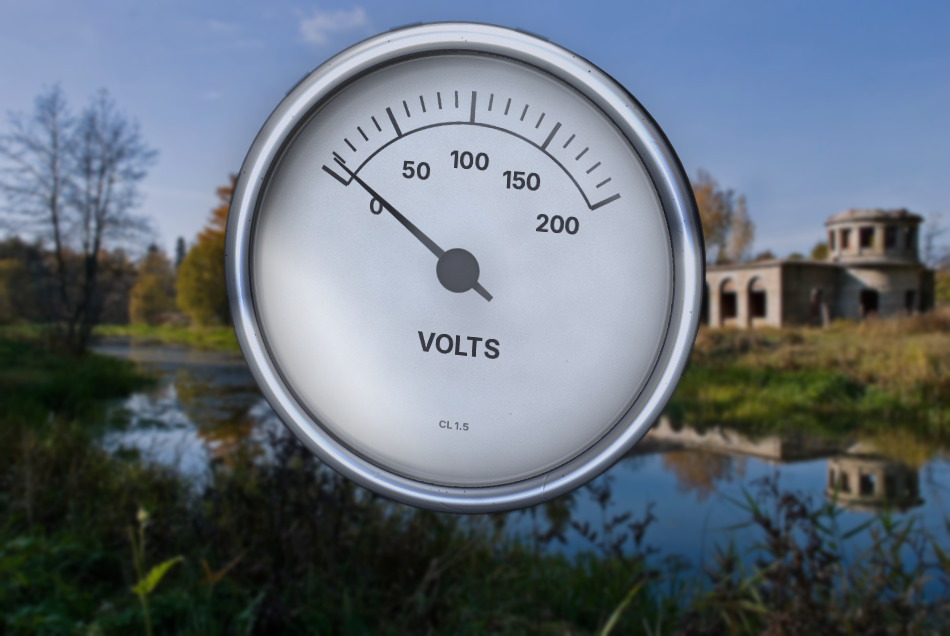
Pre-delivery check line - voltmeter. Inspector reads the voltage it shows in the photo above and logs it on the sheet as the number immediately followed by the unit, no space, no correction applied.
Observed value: 10V
